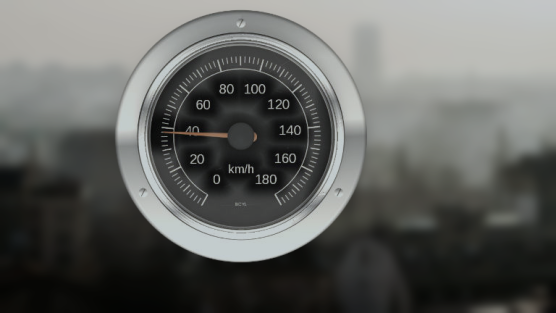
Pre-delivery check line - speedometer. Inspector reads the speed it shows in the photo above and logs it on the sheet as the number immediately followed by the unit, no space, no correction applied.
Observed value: 38km/h
